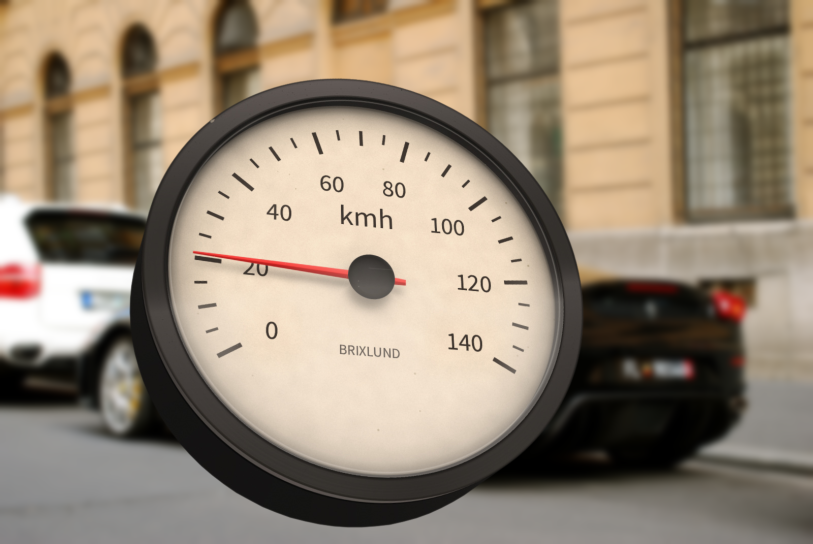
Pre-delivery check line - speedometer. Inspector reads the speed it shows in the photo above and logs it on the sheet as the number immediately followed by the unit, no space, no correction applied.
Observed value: 20km/h
